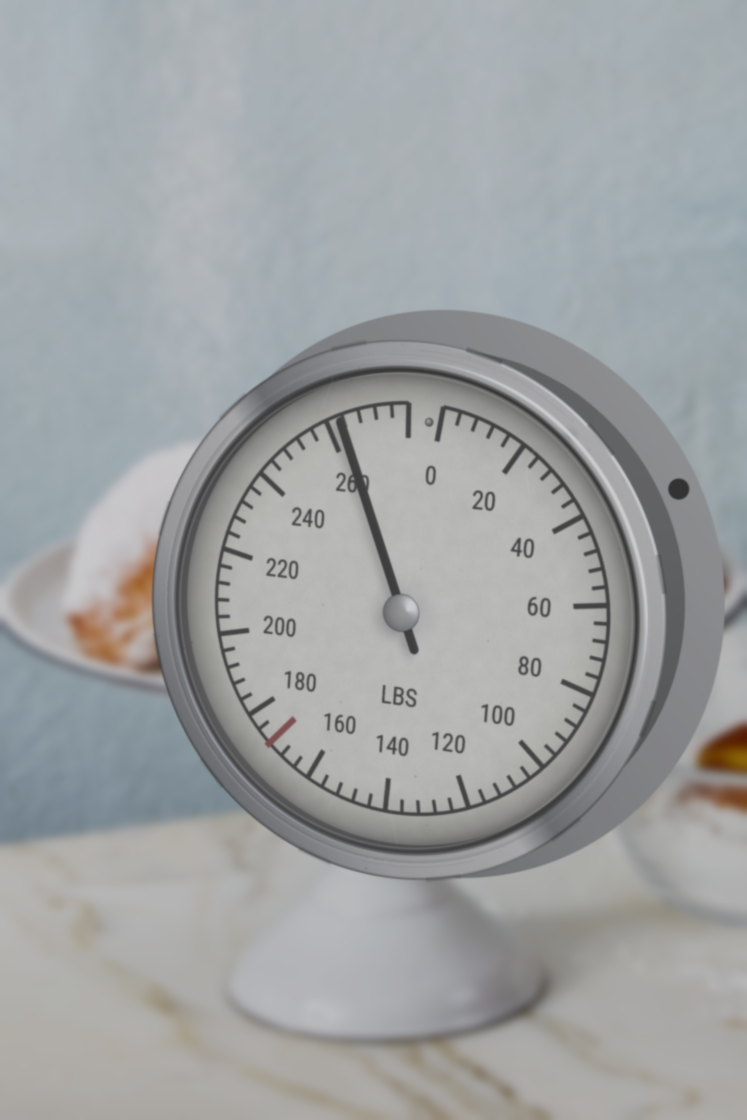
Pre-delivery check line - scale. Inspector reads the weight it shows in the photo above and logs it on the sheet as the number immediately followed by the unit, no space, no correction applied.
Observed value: 264lb
